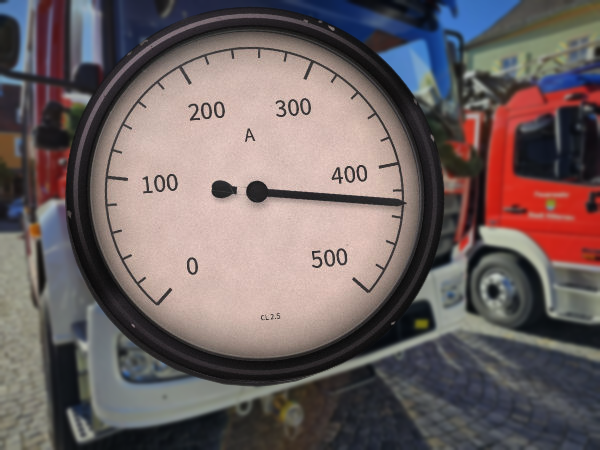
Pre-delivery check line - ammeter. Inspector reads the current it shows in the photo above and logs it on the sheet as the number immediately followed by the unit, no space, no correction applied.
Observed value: 430A
